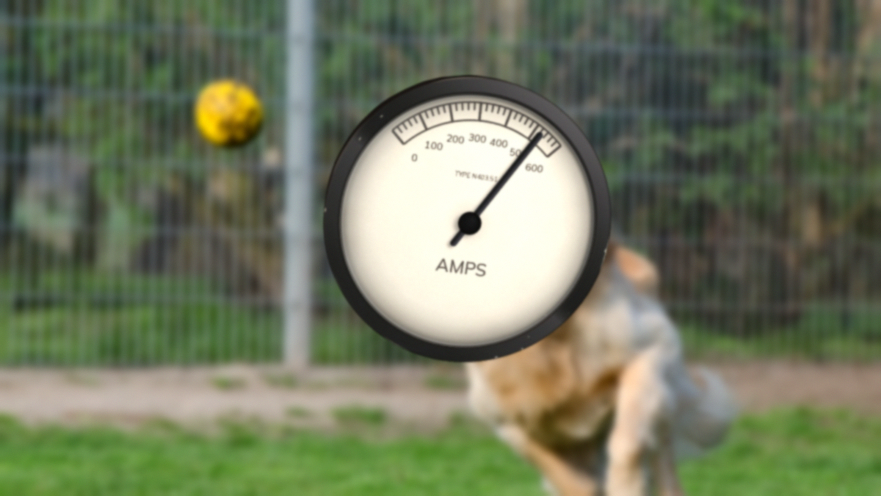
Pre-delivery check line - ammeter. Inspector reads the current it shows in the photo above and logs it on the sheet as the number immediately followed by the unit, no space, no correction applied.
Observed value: 520A
